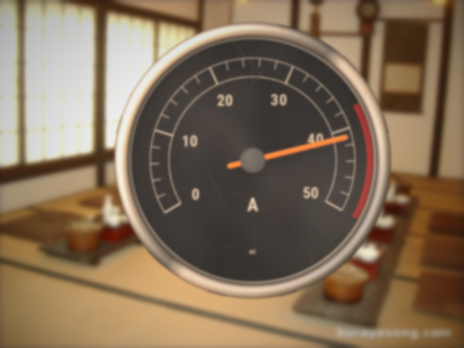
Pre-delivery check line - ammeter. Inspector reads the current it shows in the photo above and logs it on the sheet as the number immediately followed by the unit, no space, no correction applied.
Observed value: 41A
